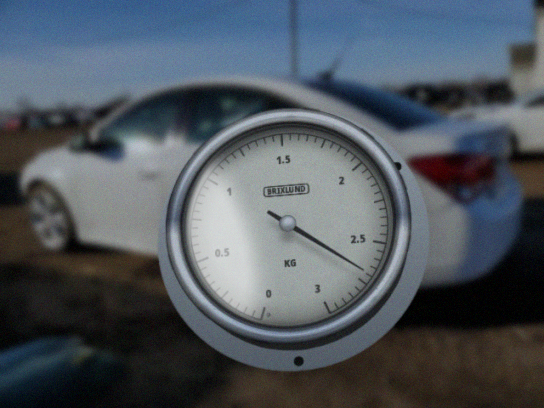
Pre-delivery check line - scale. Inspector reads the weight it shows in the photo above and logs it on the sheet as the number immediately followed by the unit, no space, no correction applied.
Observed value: 2.7kg
